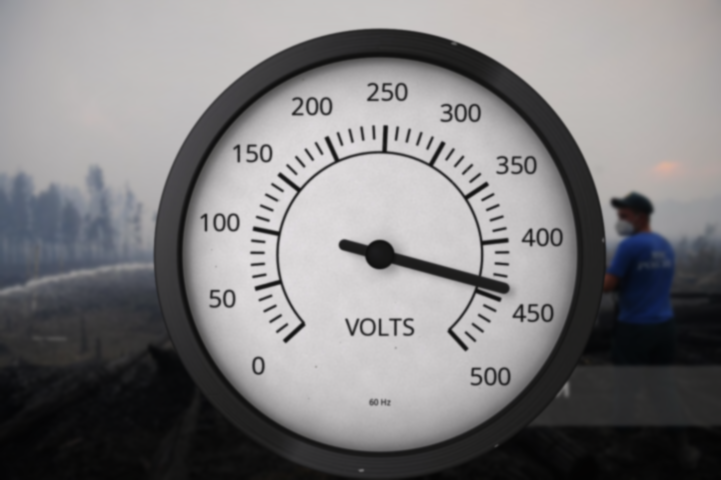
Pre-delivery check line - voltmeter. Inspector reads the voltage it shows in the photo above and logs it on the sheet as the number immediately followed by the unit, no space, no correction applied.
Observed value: 440V
